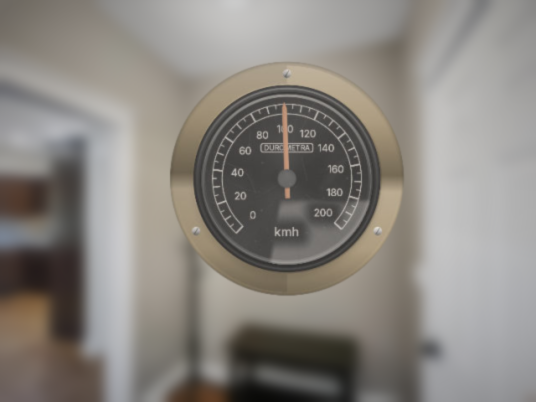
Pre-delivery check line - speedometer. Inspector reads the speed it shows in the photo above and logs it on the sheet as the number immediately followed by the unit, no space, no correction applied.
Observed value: 100km/h
